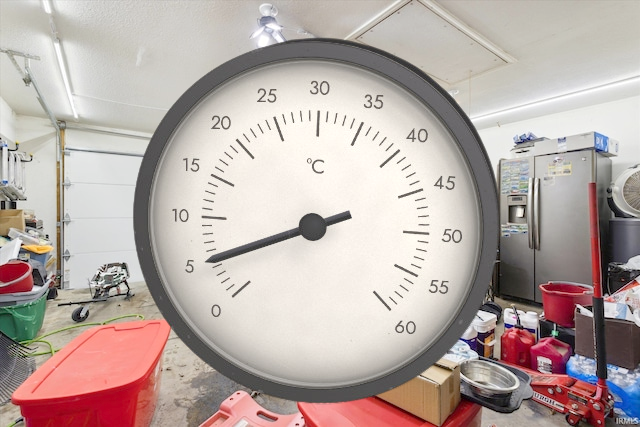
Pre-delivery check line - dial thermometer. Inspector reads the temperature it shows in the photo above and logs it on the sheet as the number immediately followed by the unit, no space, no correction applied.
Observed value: 5°C
